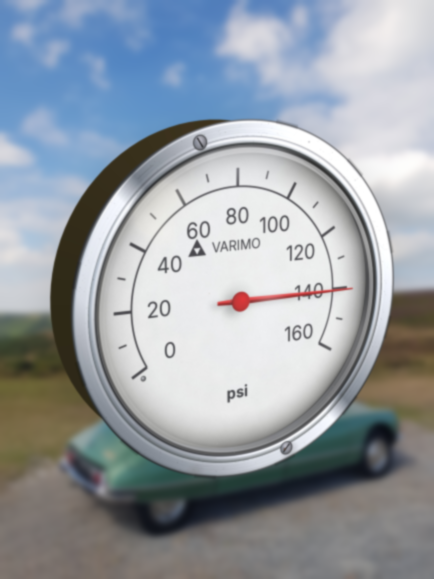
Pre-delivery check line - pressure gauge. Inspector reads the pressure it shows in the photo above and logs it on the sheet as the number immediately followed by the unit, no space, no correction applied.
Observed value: 140psi
